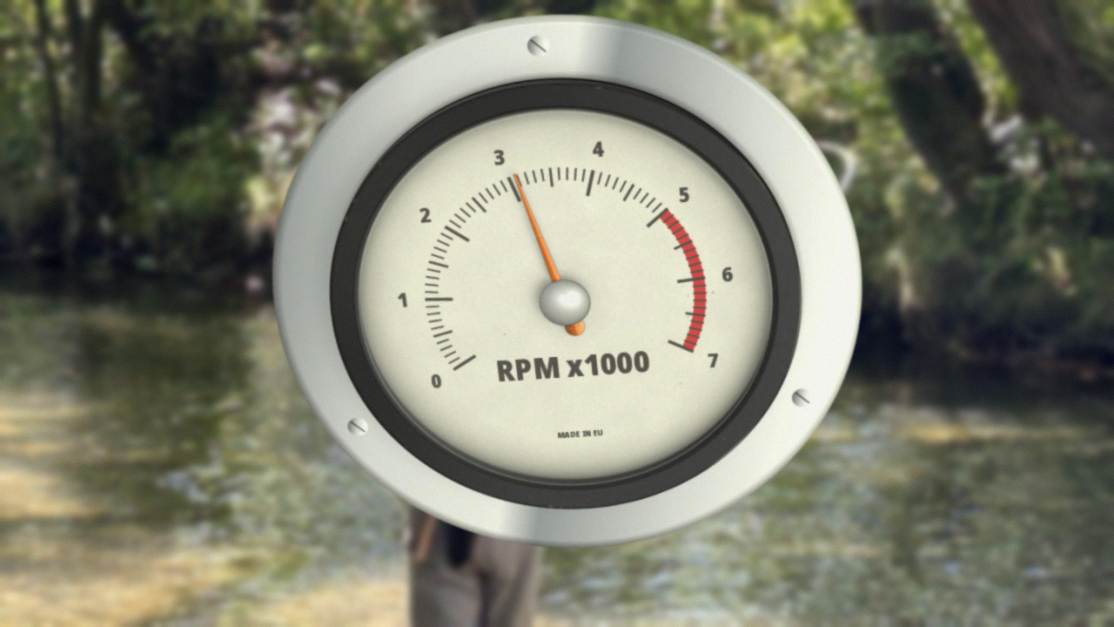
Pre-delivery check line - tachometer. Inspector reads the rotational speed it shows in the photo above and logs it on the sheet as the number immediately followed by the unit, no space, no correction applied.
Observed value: 3100rpm
